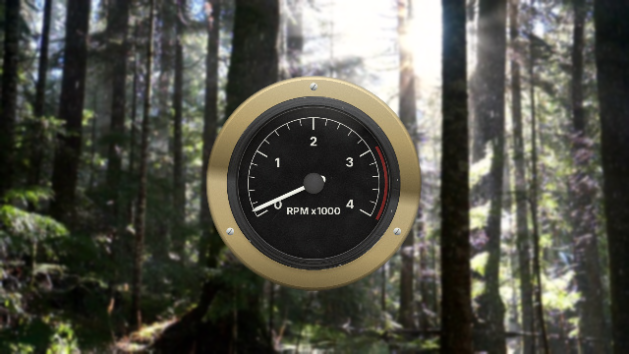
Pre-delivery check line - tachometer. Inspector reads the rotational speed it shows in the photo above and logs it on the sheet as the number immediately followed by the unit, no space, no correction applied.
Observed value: 100rpm
